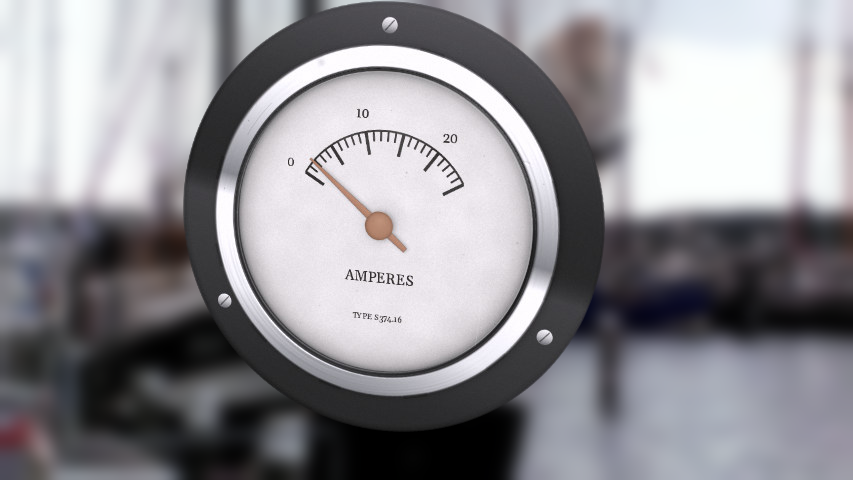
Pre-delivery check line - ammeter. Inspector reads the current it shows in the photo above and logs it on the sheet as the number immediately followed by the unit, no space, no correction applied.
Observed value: 2A
